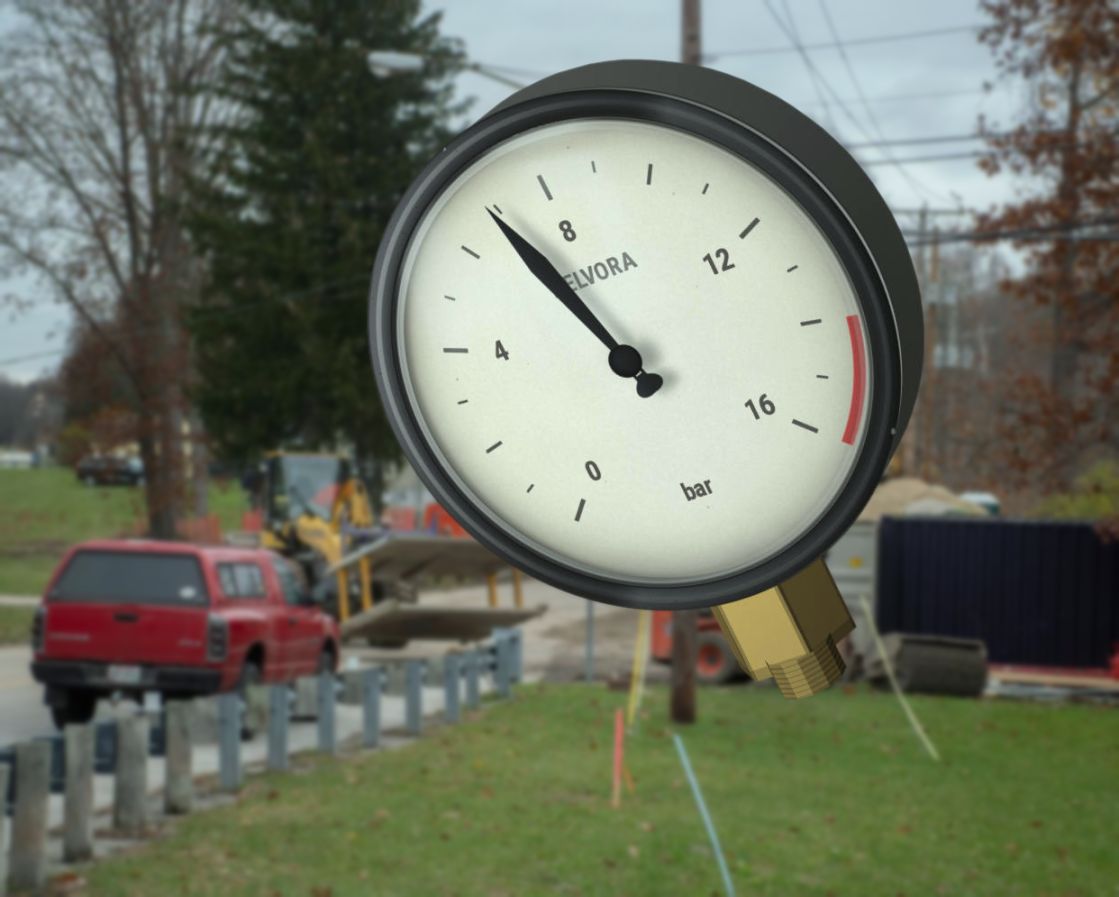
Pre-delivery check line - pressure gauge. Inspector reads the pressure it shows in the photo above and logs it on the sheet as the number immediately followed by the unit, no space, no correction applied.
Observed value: 7bar
